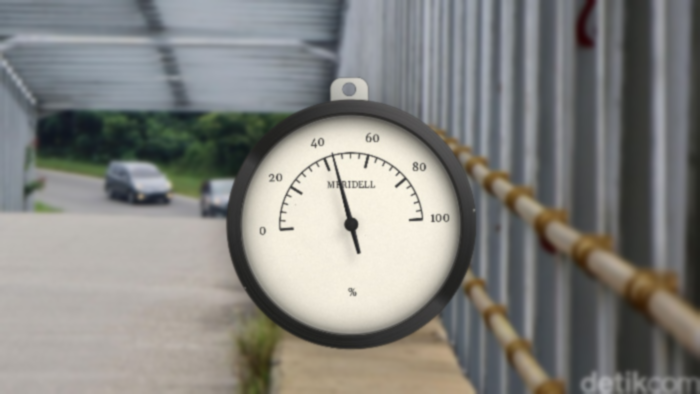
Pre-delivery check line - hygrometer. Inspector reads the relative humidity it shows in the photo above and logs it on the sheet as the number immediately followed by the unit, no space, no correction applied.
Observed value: 44%
